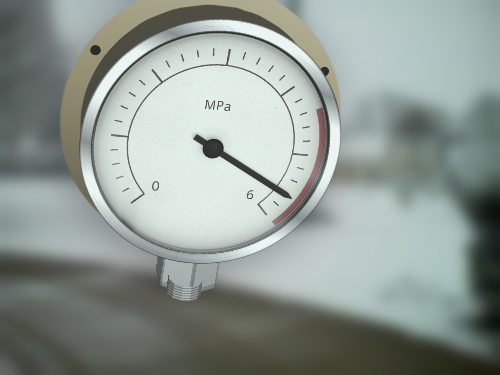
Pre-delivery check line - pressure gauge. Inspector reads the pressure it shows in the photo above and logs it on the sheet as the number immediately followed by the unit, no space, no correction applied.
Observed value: 5.6MPa
